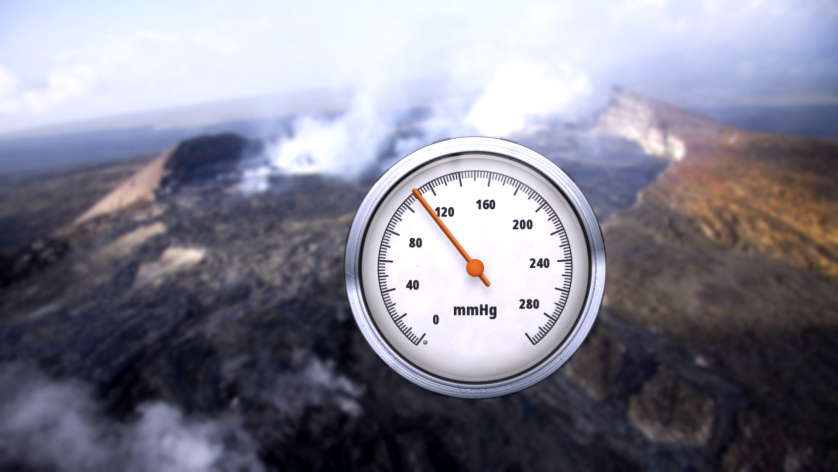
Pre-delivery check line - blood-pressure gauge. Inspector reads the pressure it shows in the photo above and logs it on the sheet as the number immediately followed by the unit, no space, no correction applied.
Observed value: 110mmHg
